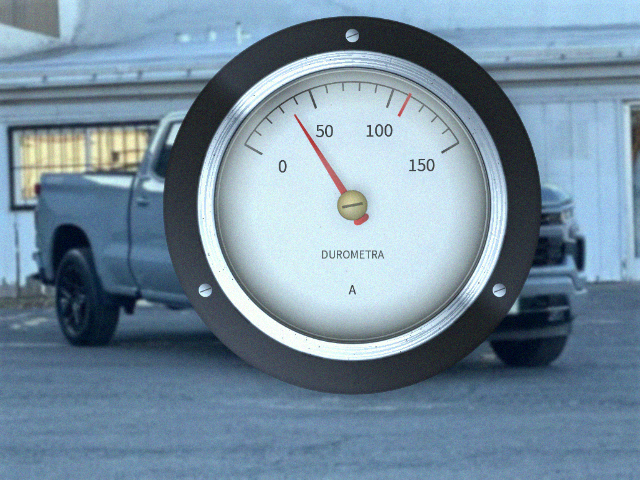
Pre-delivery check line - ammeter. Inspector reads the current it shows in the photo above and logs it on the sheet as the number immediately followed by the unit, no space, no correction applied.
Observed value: 35A
